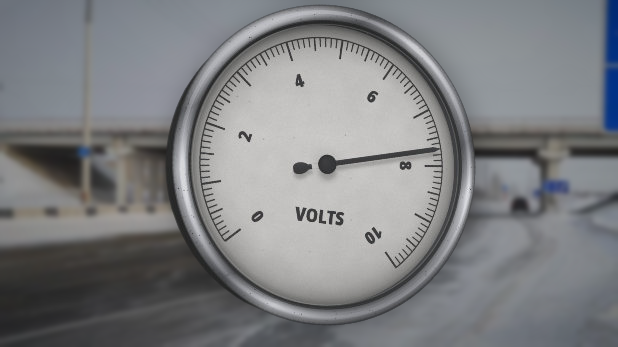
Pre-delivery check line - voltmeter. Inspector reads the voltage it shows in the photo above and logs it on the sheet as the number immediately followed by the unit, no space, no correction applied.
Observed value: 7.7V
